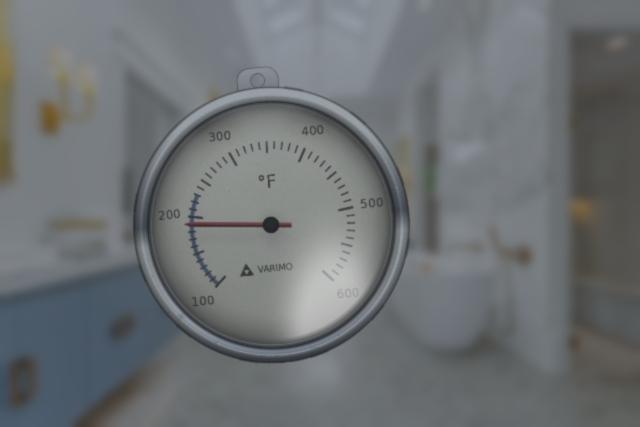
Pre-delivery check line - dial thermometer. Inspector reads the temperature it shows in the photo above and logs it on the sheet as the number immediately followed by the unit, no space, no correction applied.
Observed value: 190°F
